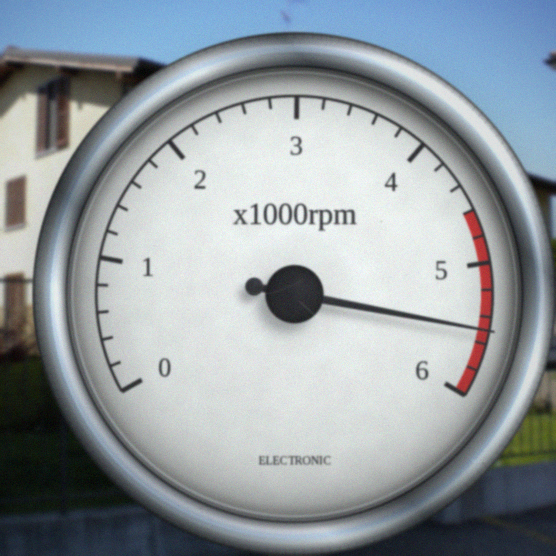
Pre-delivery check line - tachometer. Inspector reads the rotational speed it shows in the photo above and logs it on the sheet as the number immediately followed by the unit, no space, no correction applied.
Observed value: 5500rpm
